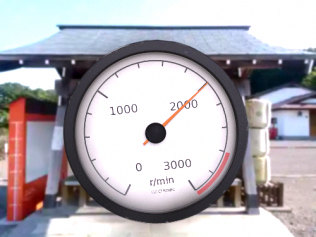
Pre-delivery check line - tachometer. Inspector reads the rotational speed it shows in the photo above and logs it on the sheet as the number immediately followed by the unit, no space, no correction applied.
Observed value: 2000rpm
